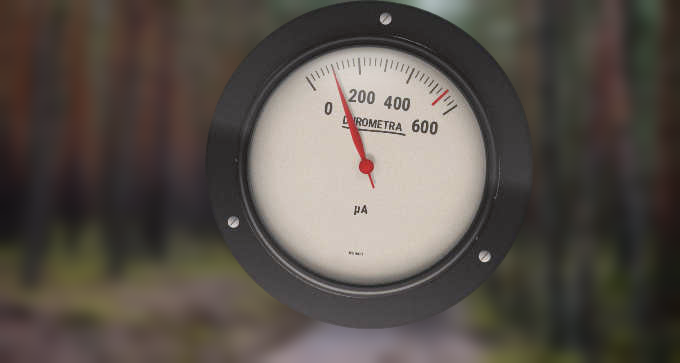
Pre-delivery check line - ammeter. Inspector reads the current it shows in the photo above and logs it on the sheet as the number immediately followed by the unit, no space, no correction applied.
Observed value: 100µA
